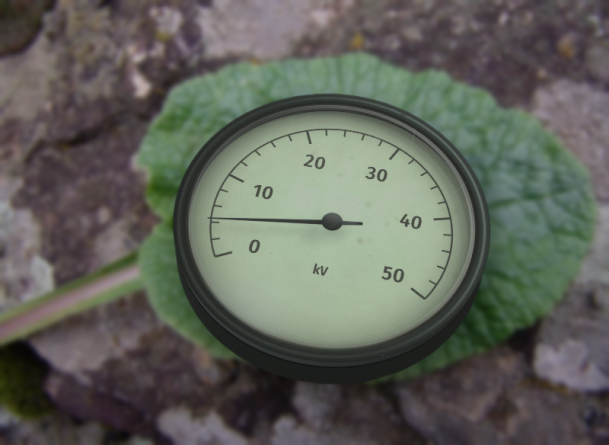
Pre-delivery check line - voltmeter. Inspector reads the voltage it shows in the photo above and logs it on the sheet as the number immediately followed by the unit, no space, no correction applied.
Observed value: 4kV
